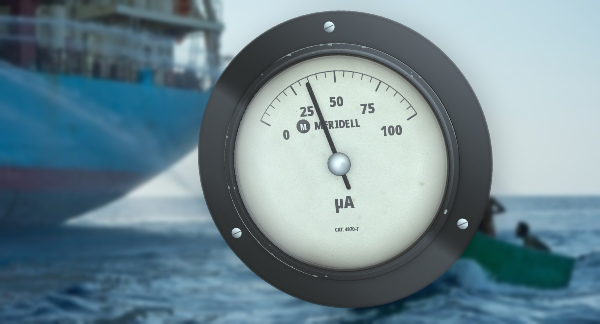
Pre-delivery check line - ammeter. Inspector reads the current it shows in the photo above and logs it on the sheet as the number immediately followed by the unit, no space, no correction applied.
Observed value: 35µA
